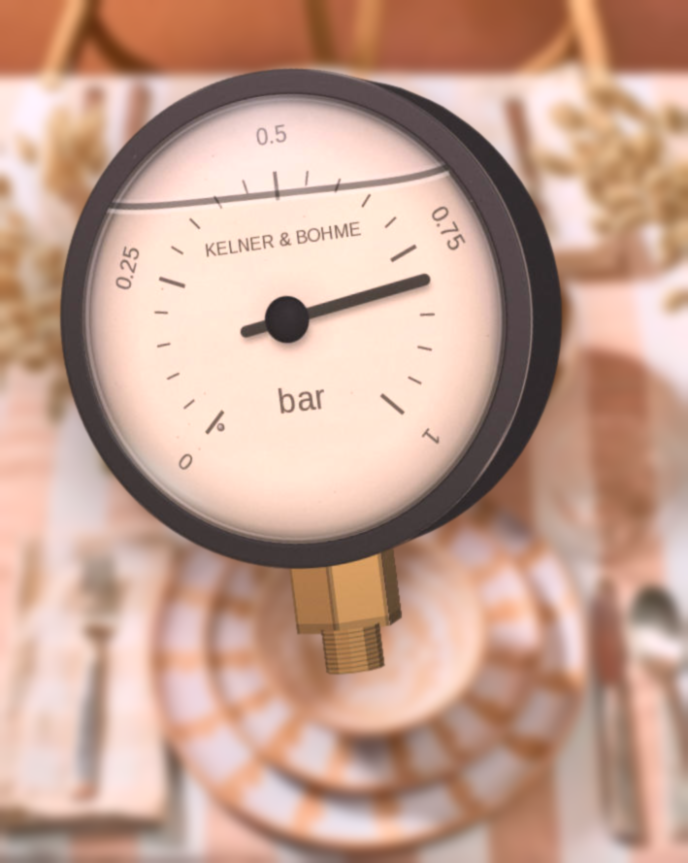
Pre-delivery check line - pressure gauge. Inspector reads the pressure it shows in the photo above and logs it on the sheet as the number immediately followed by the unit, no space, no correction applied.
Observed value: 0.8bar
